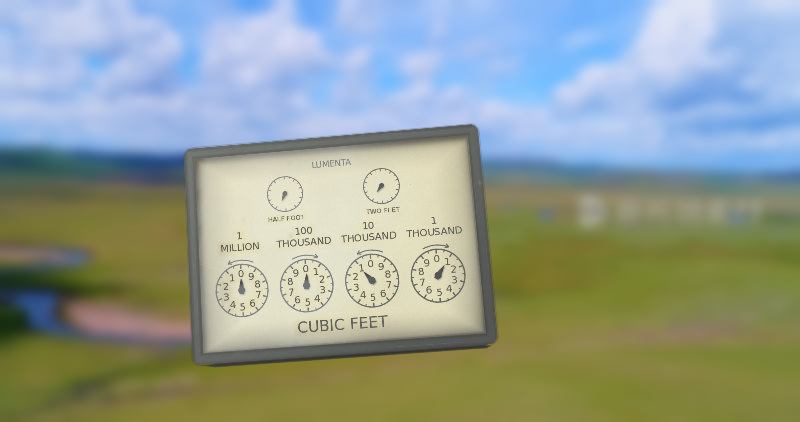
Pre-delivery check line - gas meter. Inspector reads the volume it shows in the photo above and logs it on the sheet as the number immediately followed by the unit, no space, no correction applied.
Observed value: 1100ft³
